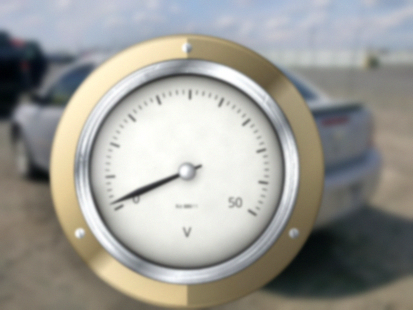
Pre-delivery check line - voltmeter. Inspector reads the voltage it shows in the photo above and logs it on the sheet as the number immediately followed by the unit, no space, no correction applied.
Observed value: 1V
